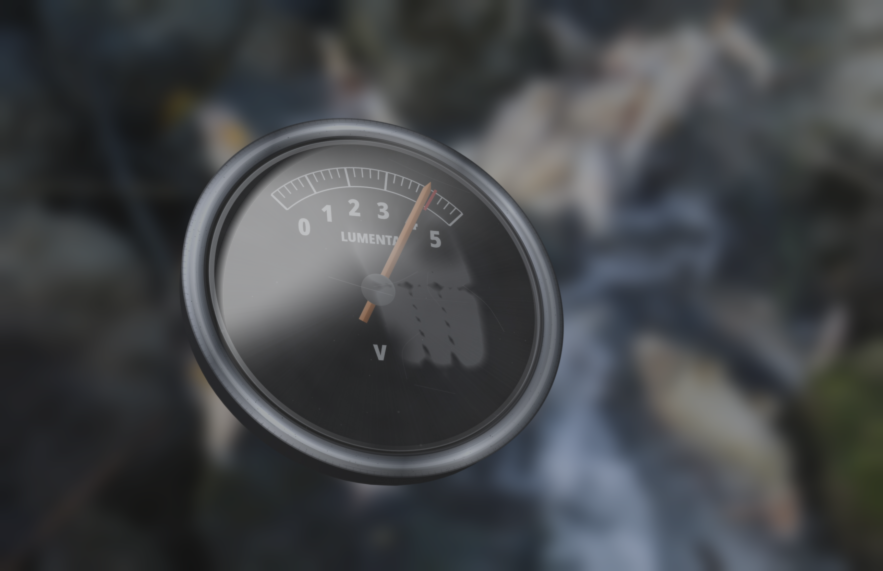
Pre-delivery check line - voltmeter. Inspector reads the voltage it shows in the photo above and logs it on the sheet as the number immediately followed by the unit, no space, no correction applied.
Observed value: 4V
